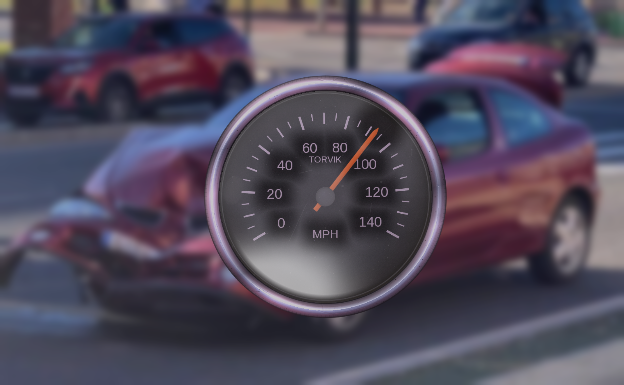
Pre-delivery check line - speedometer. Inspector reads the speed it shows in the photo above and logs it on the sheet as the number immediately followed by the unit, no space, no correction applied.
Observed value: 92.5mph
